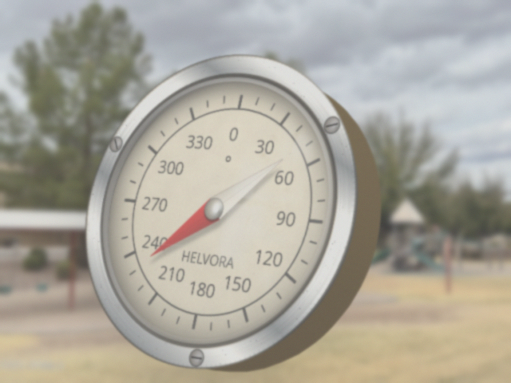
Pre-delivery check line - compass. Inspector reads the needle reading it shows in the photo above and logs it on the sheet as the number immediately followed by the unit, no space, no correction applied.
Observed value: 230°
